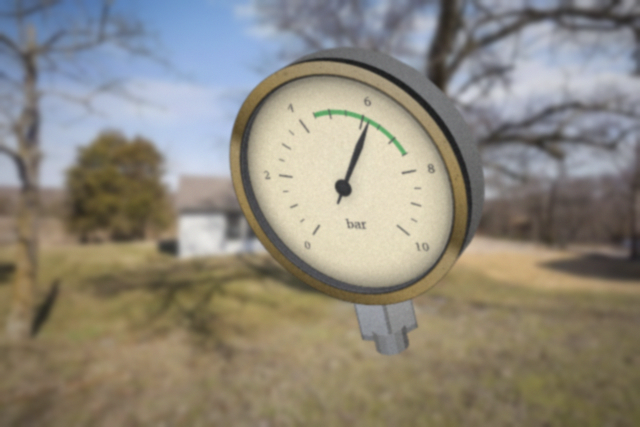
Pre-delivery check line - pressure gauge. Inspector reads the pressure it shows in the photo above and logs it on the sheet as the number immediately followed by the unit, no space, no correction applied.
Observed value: 6.25bar
